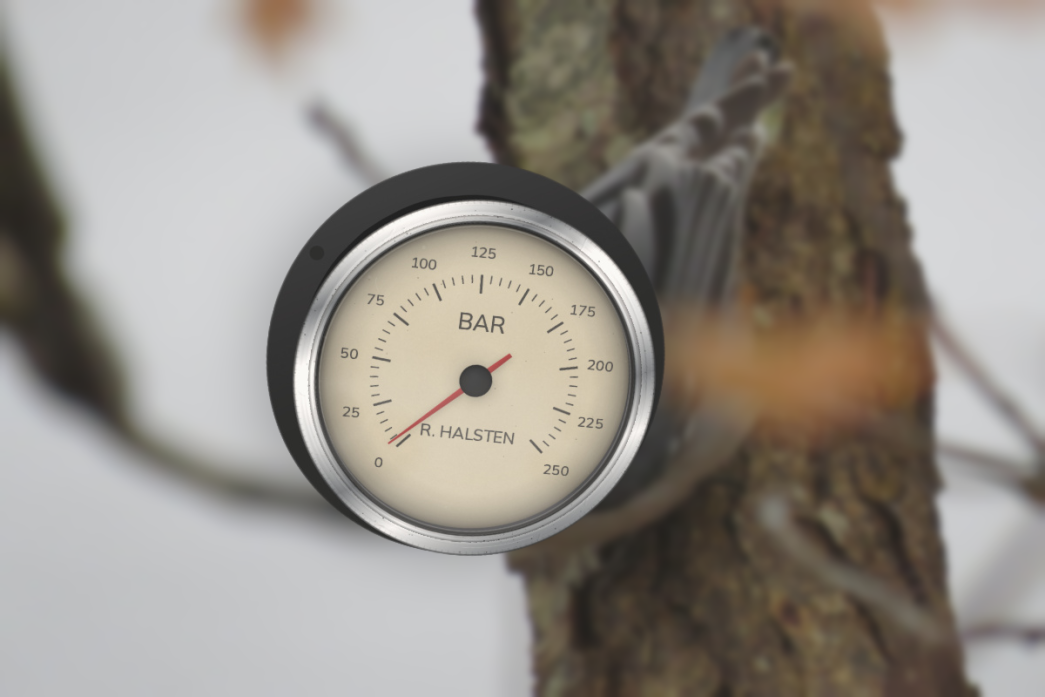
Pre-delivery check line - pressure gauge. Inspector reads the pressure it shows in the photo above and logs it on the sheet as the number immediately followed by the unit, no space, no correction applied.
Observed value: 5bar
